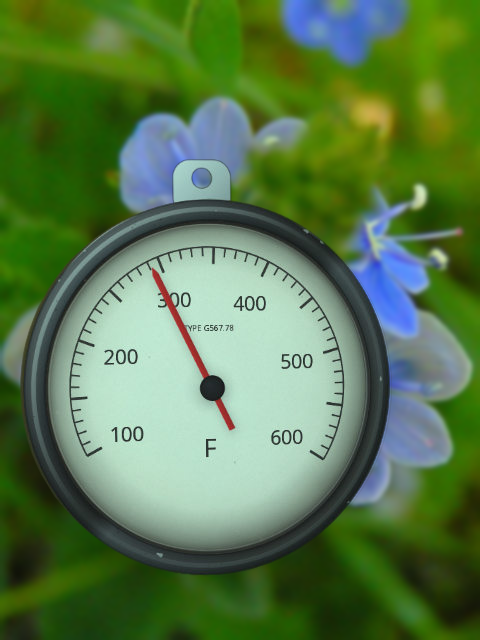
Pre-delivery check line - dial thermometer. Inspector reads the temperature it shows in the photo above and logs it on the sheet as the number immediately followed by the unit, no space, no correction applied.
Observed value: 290°F
